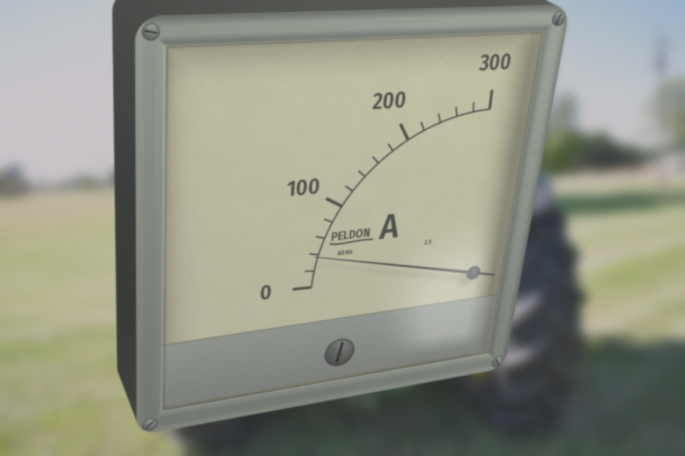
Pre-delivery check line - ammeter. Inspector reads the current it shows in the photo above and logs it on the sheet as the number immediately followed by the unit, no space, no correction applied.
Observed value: 40A
